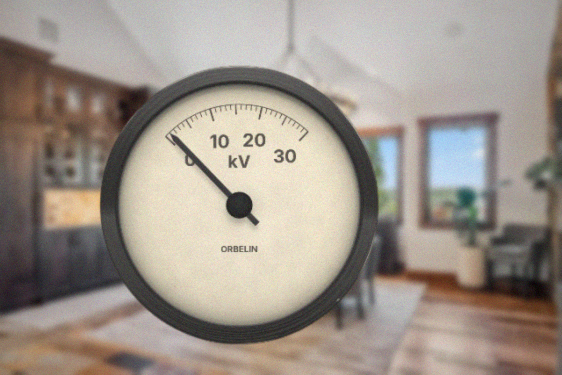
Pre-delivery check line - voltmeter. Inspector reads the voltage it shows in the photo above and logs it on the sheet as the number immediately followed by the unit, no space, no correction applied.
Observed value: 1kV
